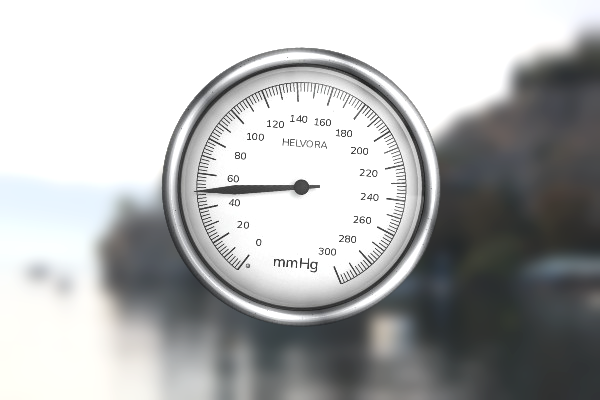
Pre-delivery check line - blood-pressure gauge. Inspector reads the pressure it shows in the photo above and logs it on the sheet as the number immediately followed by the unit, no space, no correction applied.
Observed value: 50mmHg
